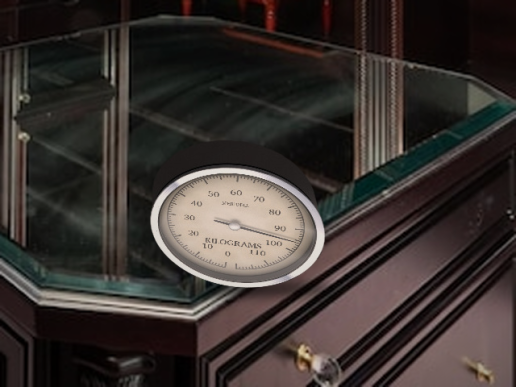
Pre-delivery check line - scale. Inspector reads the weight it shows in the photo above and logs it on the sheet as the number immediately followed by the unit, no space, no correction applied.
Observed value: 95kg
